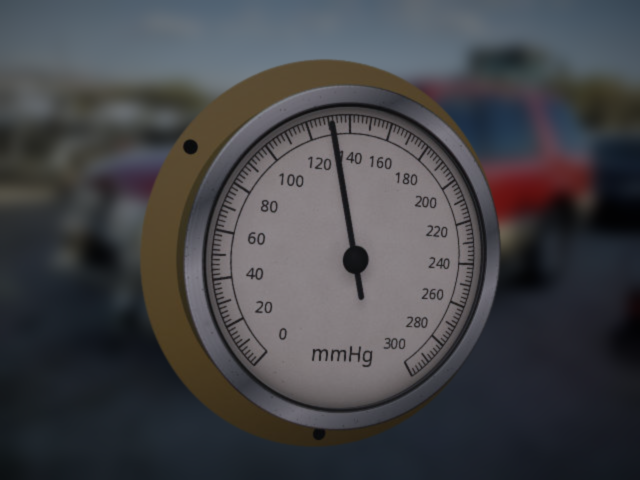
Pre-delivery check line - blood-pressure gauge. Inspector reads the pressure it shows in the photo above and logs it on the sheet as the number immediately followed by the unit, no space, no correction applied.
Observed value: 130mmHg
